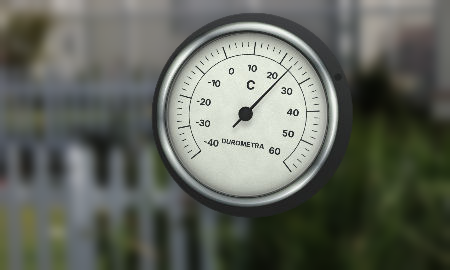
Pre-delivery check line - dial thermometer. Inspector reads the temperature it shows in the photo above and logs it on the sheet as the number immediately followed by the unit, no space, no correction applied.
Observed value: 24°C
